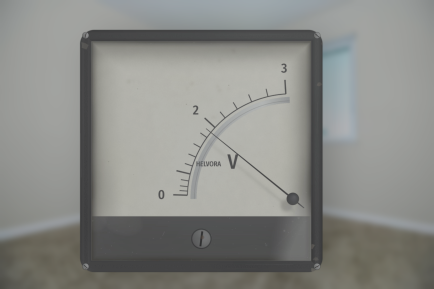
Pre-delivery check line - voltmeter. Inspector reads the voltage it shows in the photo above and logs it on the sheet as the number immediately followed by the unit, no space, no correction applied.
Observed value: 1.9V
